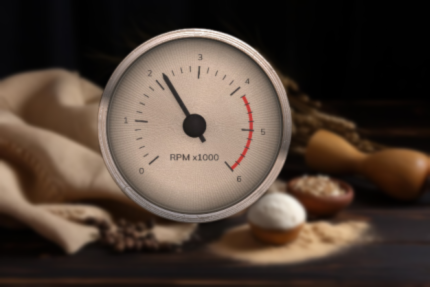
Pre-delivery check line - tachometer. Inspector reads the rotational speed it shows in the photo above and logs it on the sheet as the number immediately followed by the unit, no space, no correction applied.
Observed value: 2200rpm
